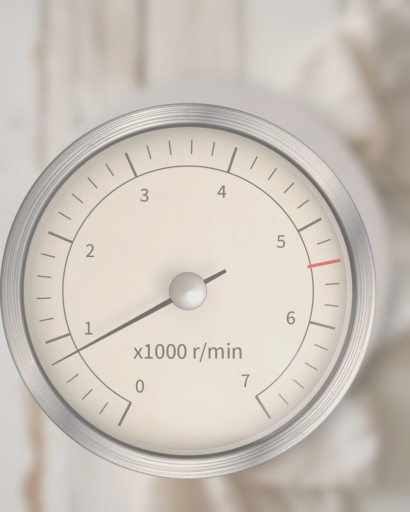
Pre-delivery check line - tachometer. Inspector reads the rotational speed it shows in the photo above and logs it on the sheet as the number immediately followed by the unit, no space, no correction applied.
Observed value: 800rpm
